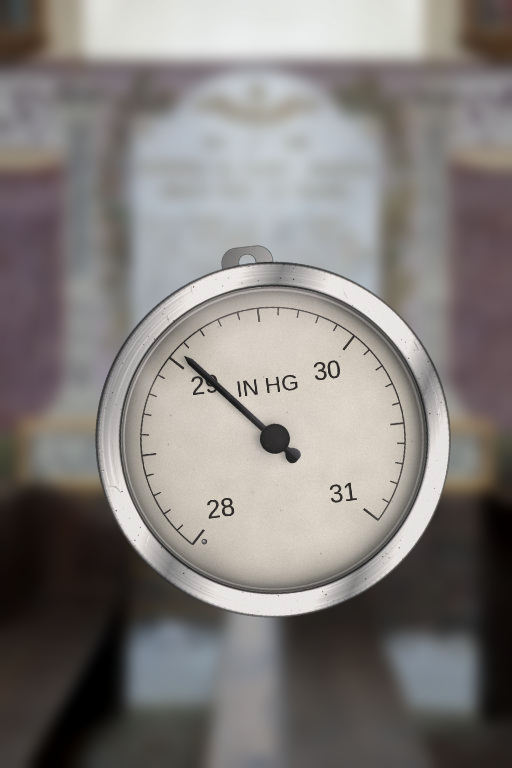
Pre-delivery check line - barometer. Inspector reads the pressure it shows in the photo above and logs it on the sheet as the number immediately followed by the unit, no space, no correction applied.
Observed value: 29.05inHg
